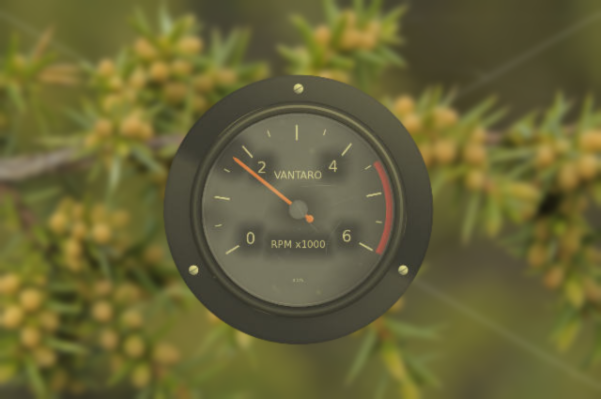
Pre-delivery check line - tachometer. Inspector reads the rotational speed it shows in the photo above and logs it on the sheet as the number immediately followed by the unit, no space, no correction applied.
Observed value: 1750rpm
